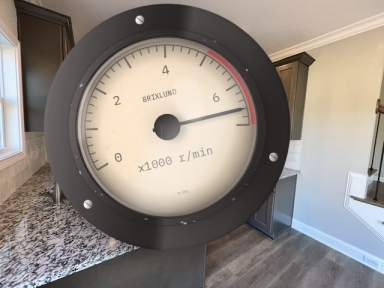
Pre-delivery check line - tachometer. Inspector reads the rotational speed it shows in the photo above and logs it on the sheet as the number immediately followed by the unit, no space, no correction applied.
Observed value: 6600rpm
